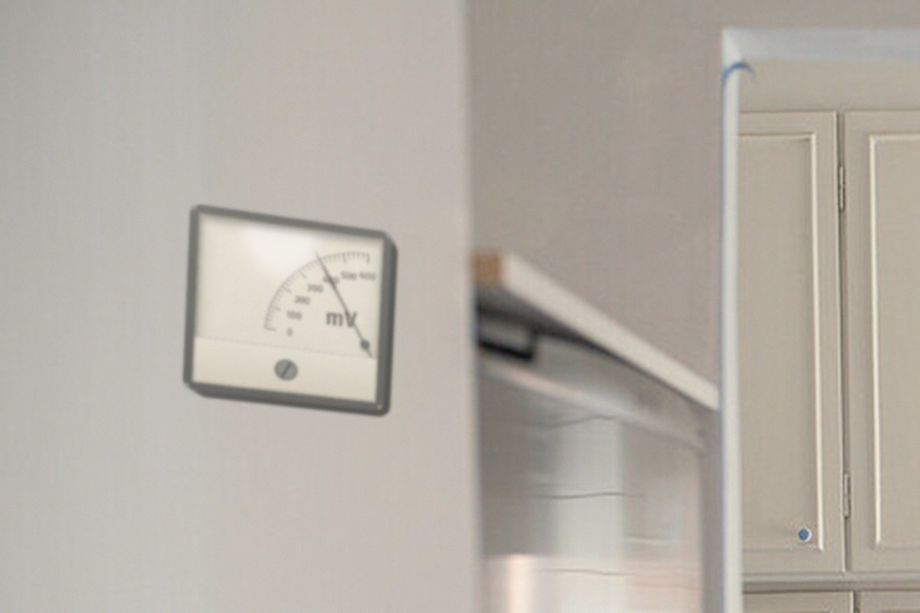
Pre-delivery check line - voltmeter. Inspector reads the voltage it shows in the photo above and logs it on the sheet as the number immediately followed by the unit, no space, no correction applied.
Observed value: 400mV
